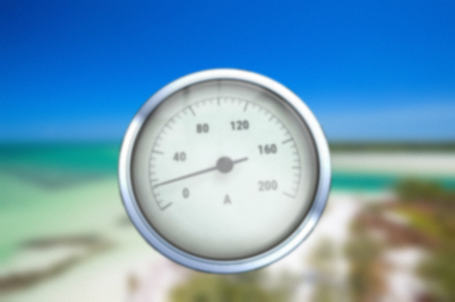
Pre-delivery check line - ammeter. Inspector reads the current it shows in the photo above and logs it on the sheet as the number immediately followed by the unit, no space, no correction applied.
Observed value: 15A
